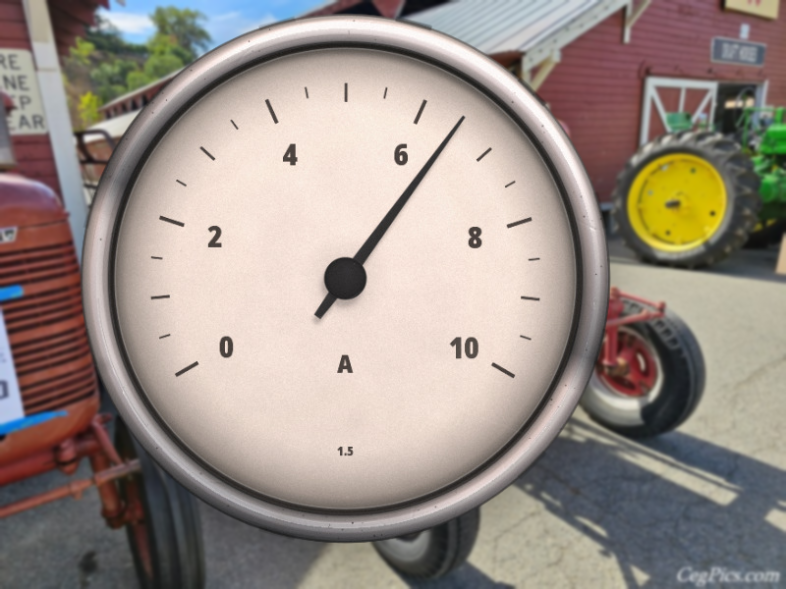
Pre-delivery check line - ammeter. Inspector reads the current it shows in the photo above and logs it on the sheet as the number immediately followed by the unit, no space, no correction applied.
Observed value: 6.5A
